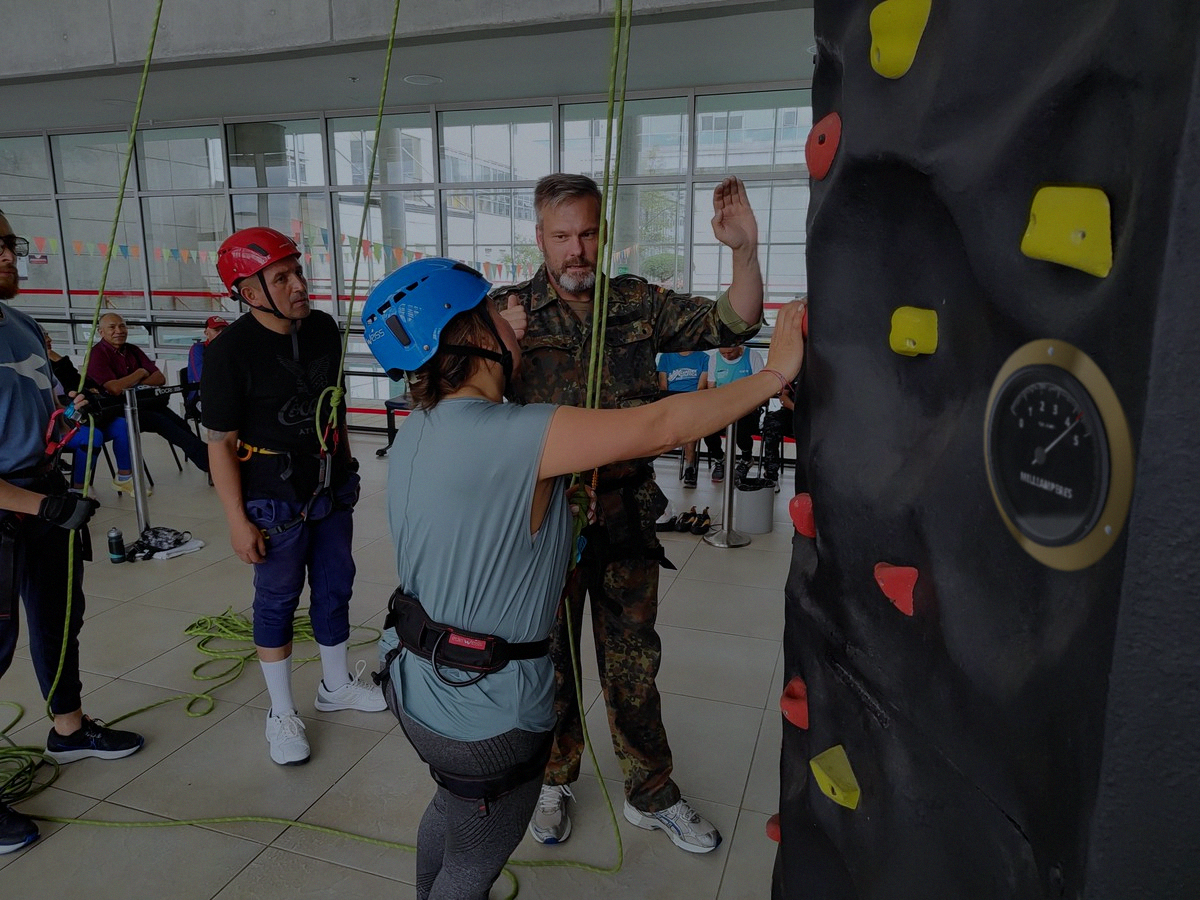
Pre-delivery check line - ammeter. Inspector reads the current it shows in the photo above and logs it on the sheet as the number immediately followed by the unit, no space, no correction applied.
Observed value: 4.5mA
